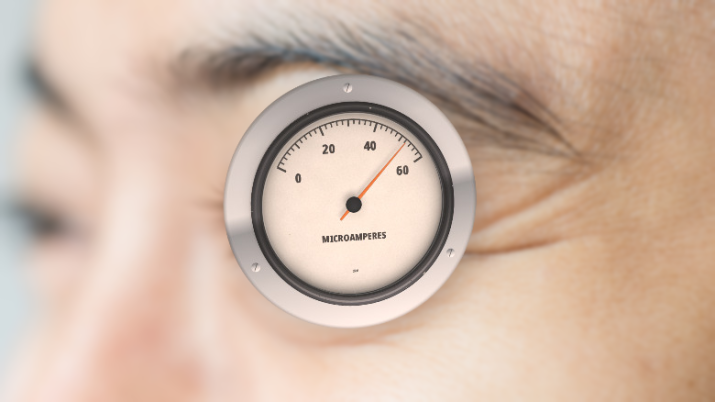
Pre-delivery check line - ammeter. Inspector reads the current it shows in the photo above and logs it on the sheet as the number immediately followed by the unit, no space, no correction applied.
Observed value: 52µA
